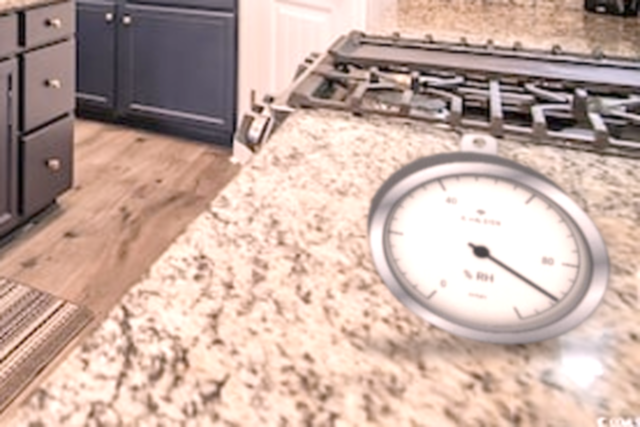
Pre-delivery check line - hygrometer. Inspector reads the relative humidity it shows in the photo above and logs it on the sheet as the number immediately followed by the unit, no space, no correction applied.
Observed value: 90%
